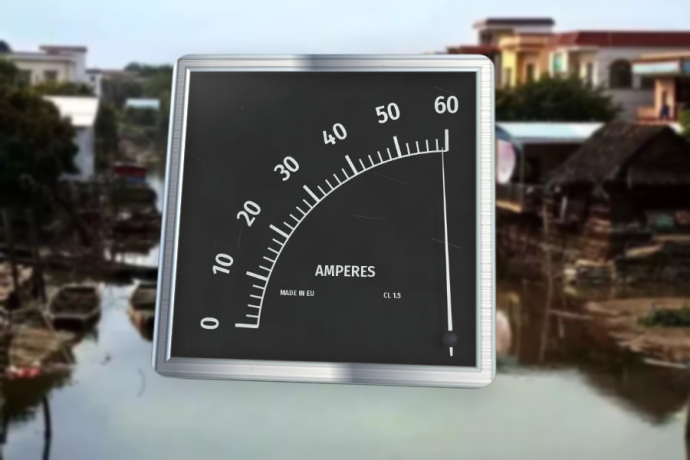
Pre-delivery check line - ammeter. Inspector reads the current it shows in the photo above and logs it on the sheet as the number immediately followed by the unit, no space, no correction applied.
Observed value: 59A
